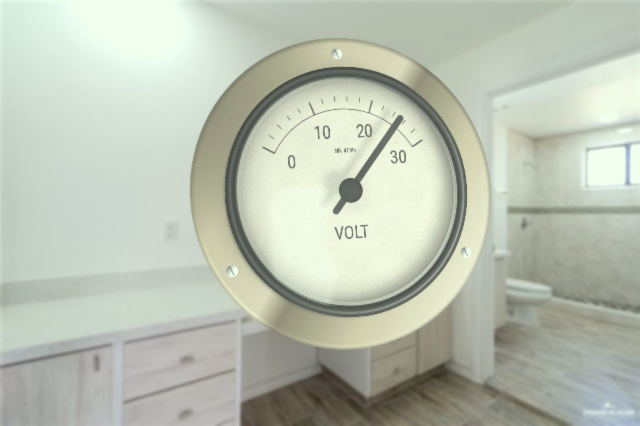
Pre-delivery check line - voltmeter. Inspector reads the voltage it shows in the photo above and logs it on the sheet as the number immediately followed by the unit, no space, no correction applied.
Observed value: 25V
